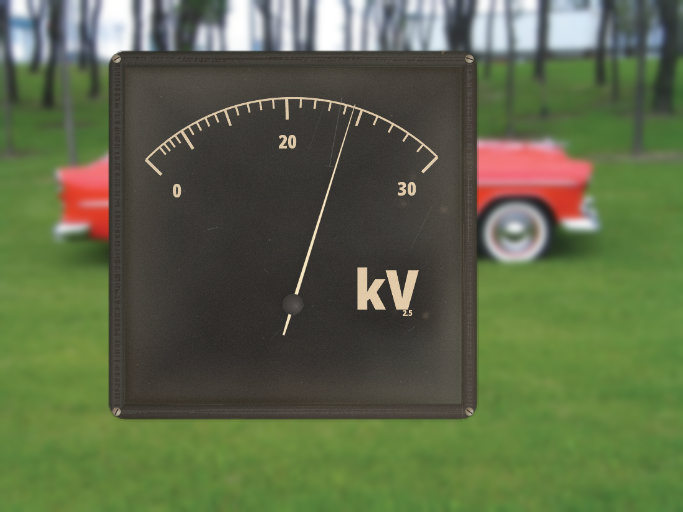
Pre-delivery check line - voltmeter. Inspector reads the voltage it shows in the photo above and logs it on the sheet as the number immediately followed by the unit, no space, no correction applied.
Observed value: 24.5kV
